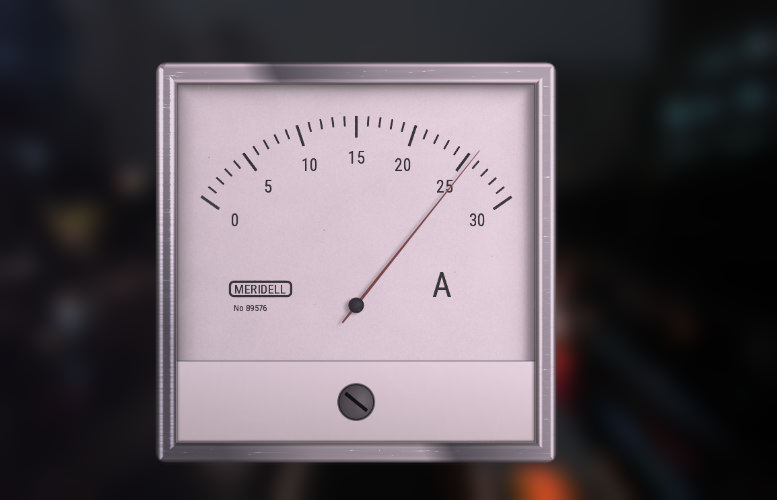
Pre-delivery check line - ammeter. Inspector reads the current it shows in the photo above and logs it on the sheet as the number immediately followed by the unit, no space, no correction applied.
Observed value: 25.5A
